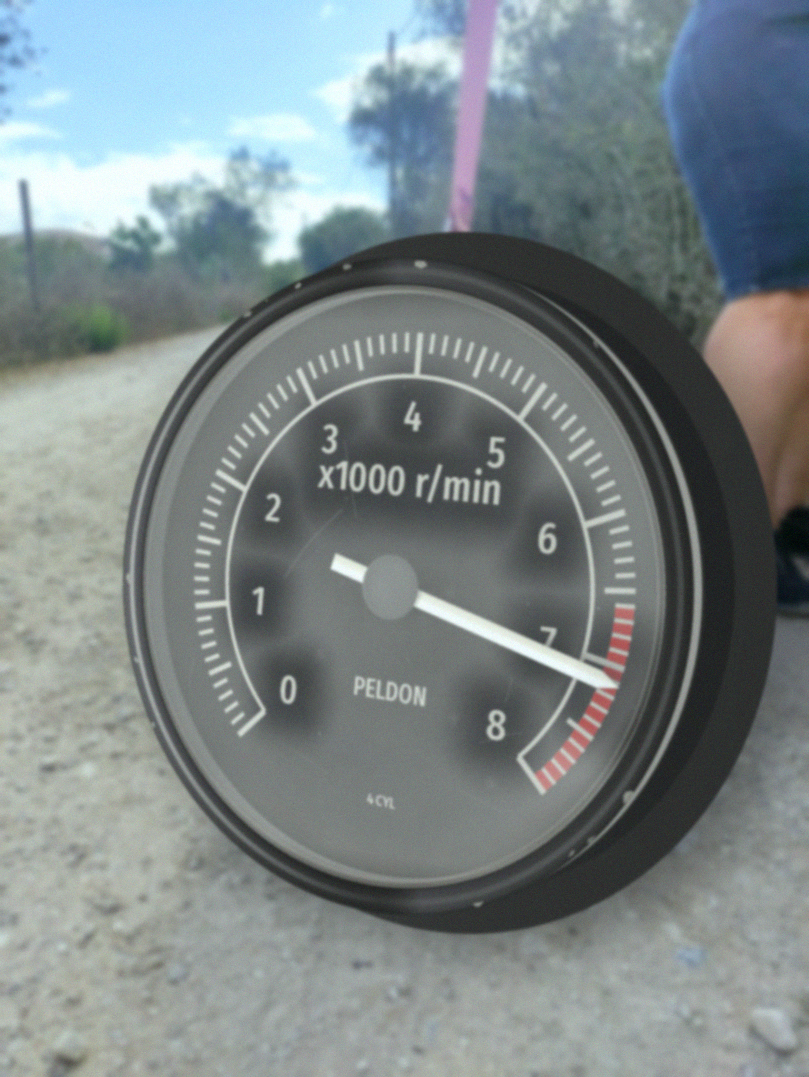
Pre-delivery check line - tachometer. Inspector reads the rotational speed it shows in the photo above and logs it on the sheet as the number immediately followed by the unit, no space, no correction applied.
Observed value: 7100rpm
